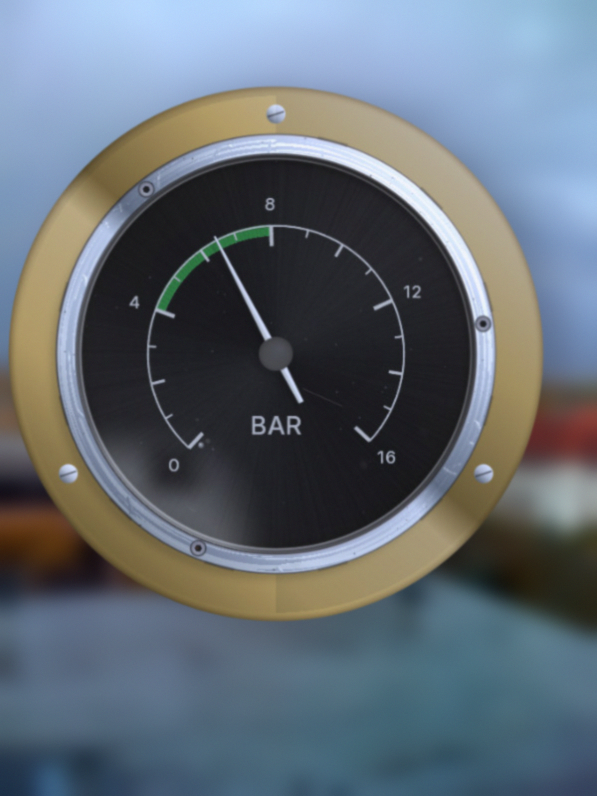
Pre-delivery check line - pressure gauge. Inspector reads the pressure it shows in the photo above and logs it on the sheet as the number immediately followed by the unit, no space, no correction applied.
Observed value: 6.5bar
